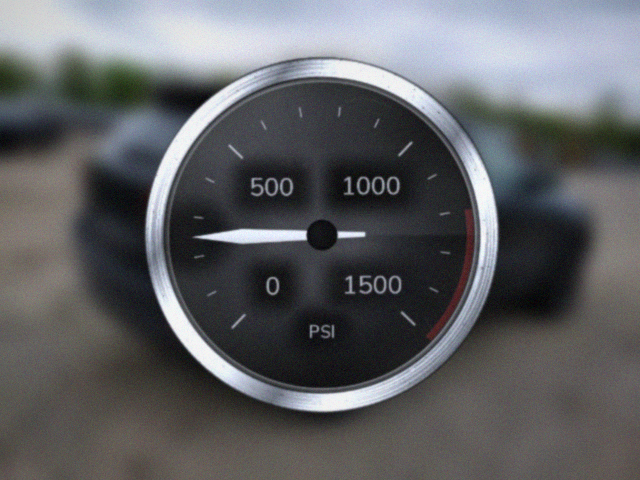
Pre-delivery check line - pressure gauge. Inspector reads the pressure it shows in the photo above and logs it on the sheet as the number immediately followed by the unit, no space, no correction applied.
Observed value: 250psi
